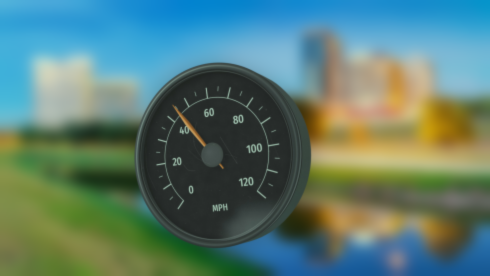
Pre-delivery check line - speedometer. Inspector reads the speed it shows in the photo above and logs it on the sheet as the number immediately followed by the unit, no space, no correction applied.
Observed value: 45mph
